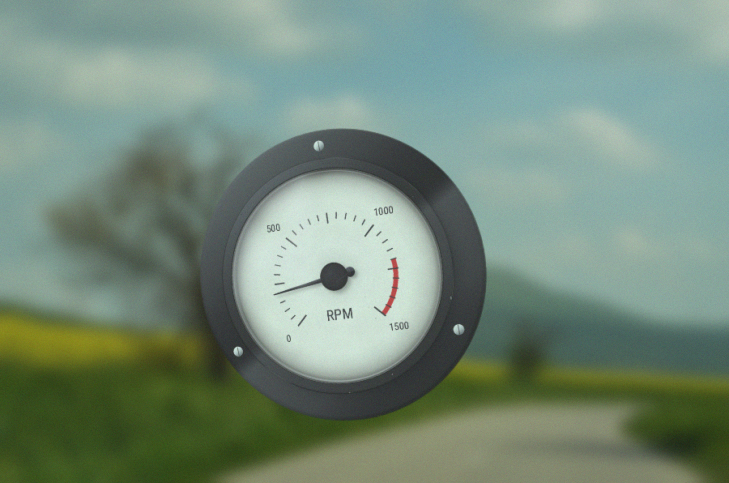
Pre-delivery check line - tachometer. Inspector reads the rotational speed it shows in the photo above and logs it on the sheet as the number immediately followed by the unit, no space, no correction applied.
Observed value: 200rpm
